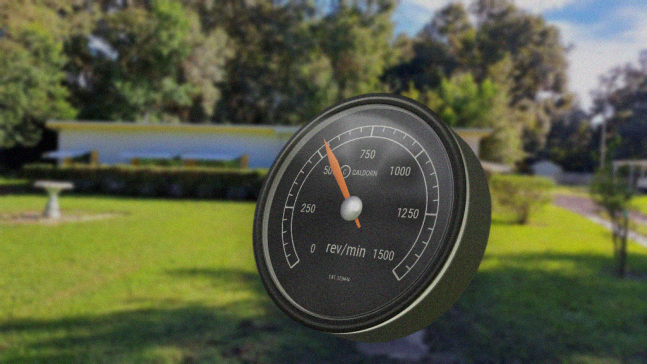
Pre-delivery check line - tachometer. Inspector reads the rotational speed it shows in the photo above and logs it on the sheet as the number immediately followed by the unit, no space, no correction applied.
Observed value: 550rpm
